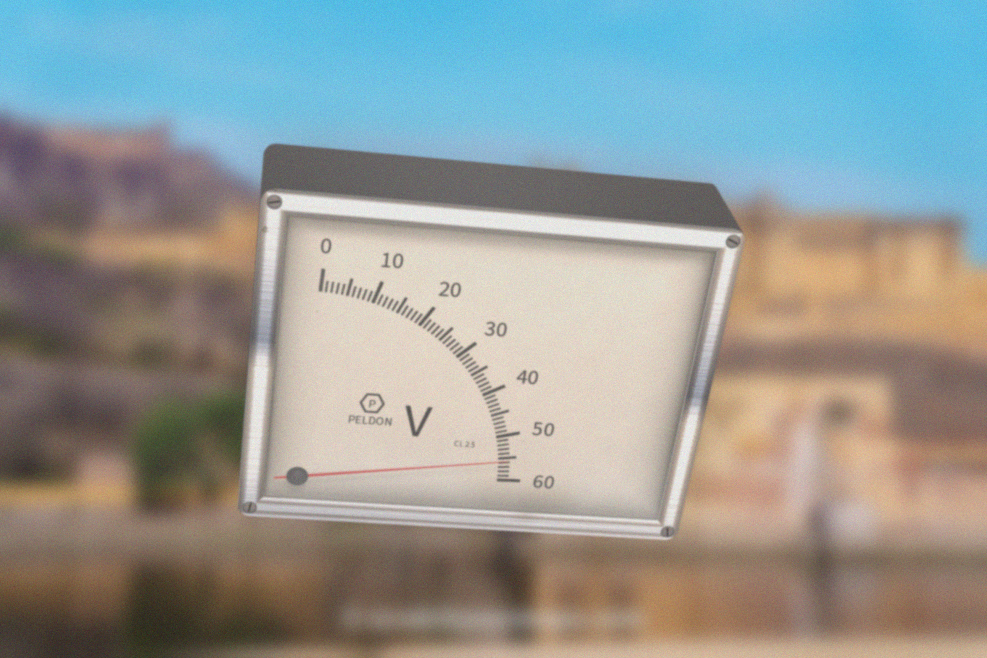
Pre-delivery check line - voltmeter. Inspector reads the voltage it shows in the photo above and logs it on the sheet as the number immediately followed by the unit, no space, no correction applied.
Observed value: 55V
